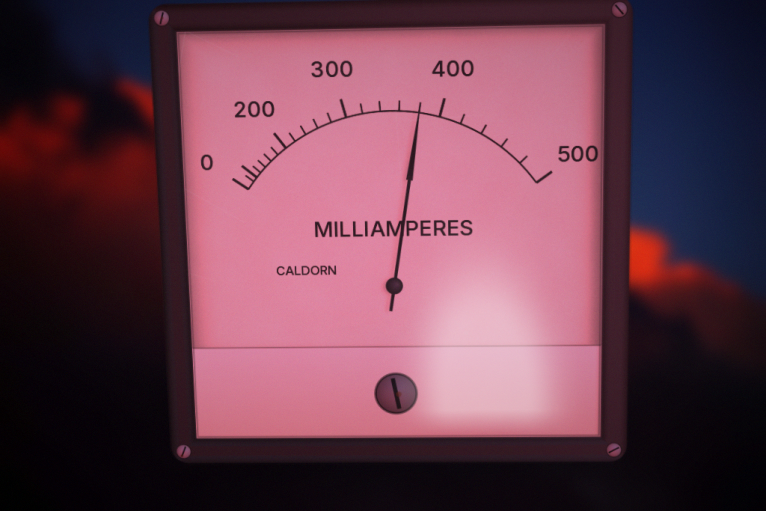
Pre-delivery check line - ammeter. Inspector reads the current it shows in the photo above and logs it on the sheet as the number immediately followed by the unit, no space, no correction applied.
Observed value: 380mA
